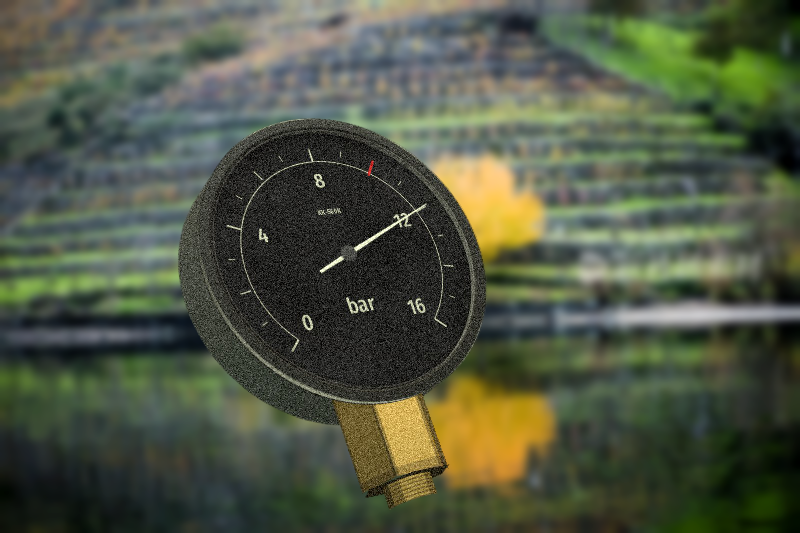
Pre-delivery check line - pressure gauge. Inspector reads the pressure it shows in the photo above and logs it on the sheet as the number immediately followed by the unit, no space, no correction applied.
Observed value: 12bar
